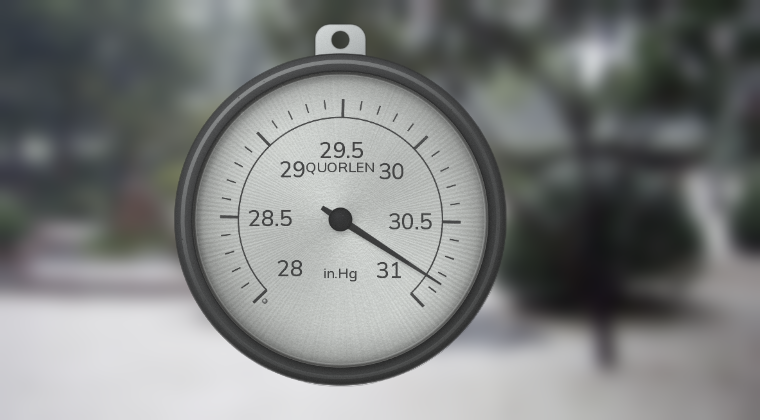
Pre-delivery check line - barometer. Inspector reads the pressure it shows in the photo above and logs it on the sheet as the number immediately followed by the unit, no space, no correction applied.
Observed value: 30.85inHg
